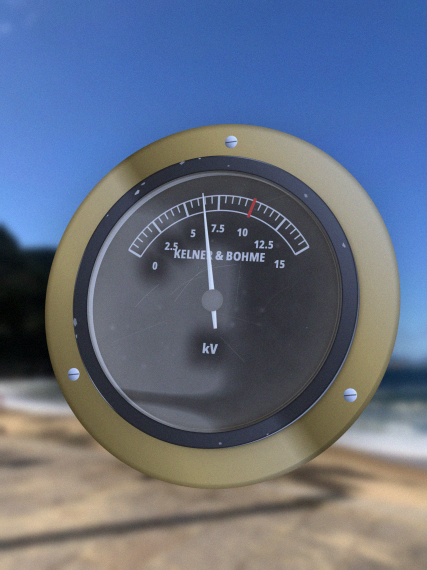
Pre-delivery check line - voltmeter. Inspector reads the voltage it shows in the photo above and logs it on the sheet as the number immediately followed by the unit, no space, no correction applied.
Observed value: 6.5kV
